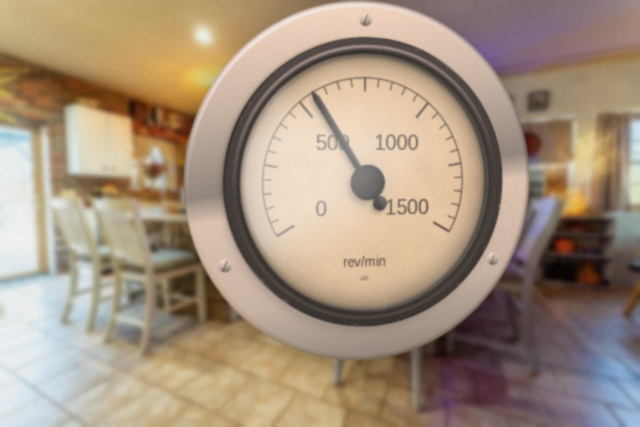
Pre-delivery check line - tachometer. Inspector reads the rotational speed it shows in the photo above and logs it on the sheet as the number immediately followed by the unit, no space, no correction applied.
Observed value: 550rpm
